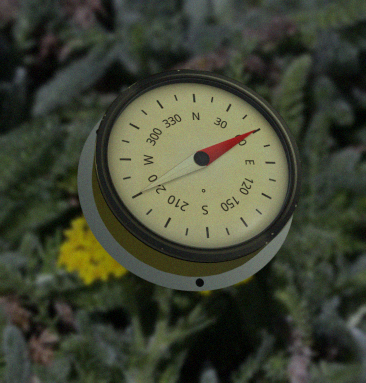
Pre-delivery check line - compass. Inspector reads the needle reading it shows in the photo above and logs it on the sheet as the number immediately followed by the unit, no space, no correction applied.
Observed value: 60°
